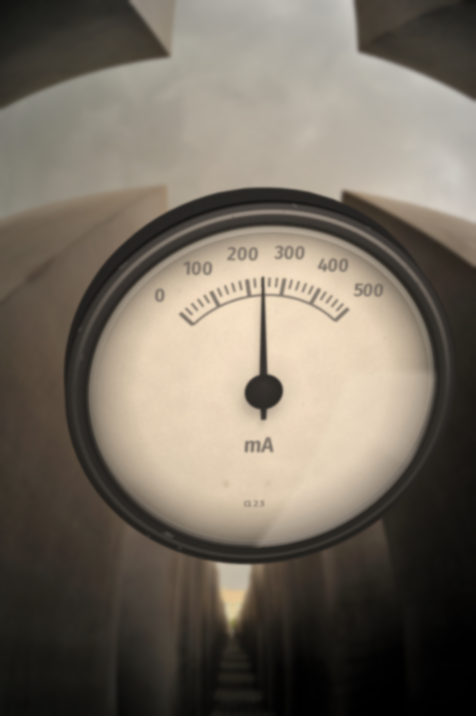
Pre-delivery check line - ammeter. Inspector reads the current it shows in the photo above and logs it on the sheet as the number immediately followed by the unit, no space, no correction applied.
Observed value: 240mA
